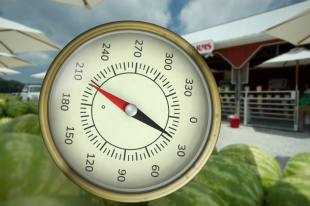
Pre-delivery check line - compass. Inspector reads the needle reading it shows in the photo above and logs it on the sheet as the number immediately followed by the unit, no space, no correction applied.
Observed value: 205°
